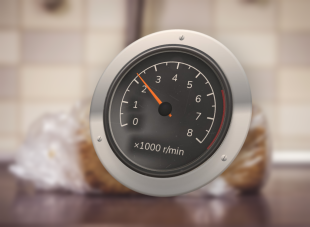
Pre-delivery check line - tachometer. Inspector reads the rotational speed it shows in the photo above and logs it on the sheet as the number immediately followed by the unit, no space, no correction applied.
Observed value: 2250rpm
